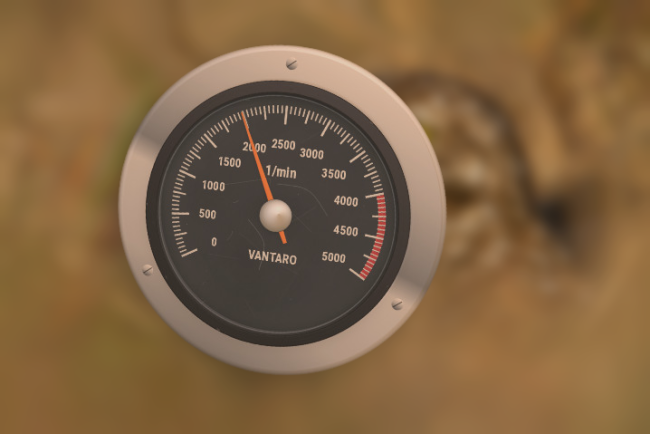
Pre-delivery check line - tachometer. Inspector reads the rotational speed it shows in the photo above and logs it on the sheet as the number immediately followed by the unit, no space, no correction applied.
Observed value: 2000rpm
